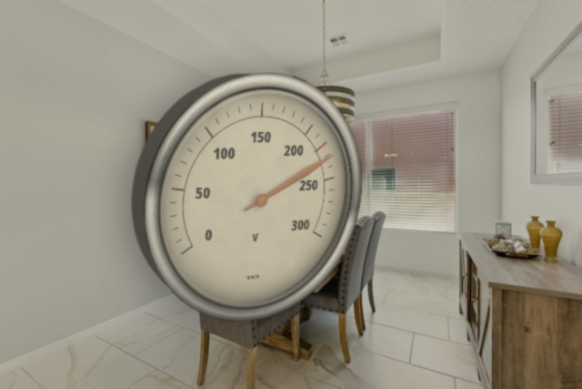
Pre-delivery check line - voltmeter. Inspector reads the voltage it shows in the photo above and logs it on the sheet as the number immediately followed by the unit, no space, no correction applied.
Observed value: 230V
